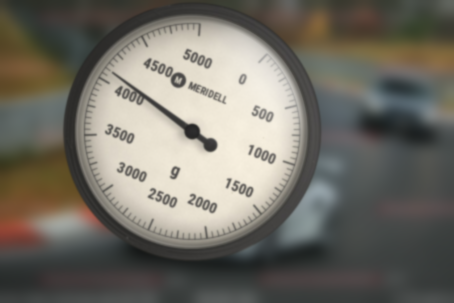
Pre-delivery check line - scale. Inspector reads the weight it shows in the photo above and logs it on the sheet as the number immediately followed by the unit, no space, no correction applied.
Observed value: 4100g
